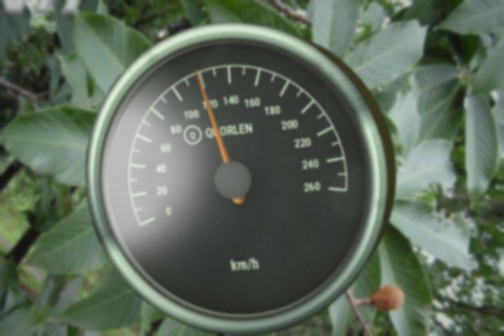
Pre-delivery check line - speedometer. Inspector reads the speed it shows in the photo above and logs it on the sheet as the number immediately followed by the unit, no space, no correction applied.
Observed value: 120km/h
